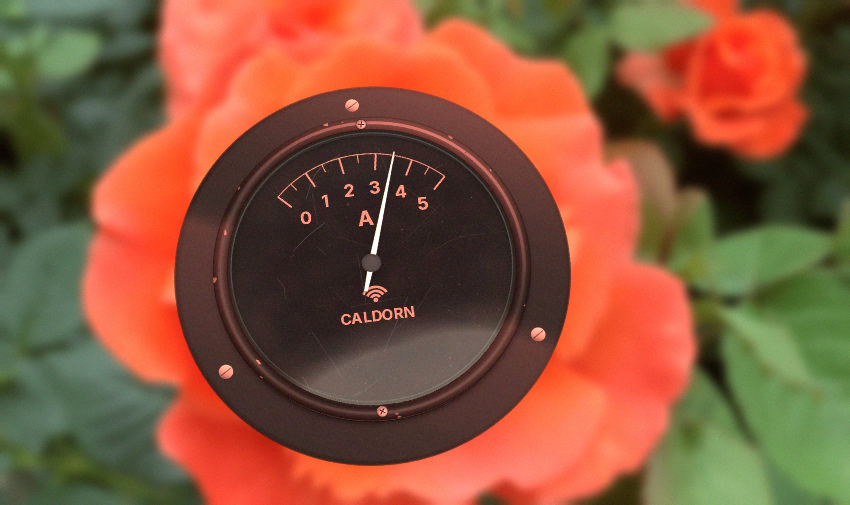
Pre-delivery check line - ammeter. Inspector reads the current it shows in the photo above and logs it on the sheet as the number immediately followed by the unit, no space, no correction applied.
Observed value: 3.5A
